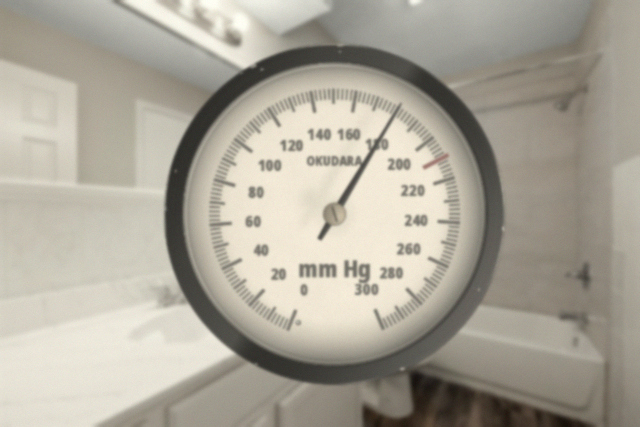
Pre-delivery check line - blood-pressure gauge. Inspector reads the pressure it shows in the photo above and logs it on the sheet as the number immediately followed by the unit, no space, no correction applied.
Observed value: 180mmHg
